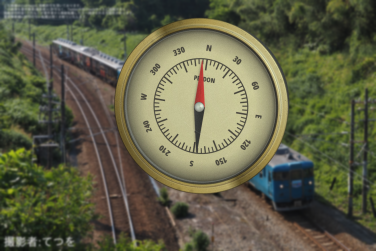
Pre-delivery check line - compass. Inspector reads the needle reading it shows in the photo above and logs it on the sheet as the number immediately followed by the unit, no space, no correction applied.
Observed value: 355°
